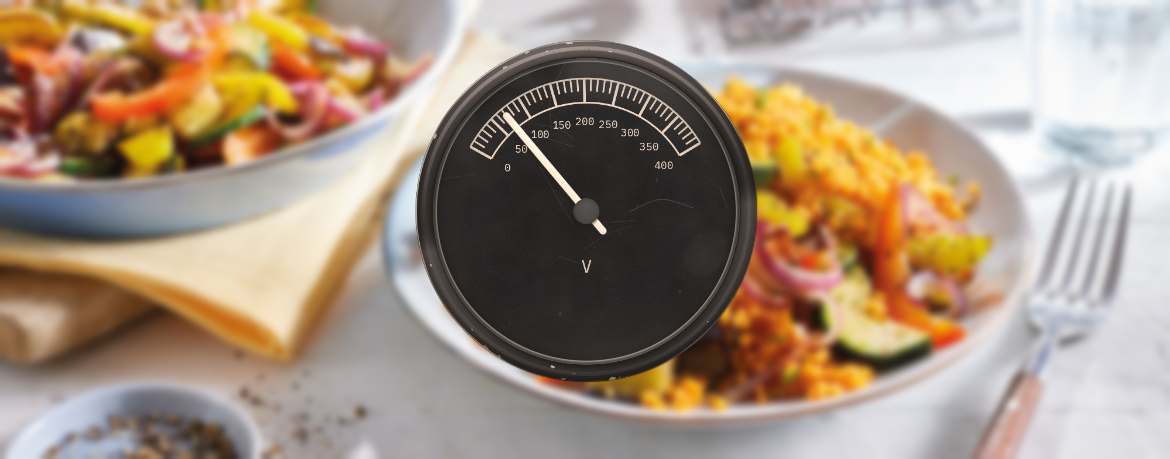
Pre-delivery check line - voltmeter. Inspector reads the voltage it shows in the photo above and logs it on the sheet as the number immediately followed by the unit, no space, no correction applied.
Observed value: 70V
